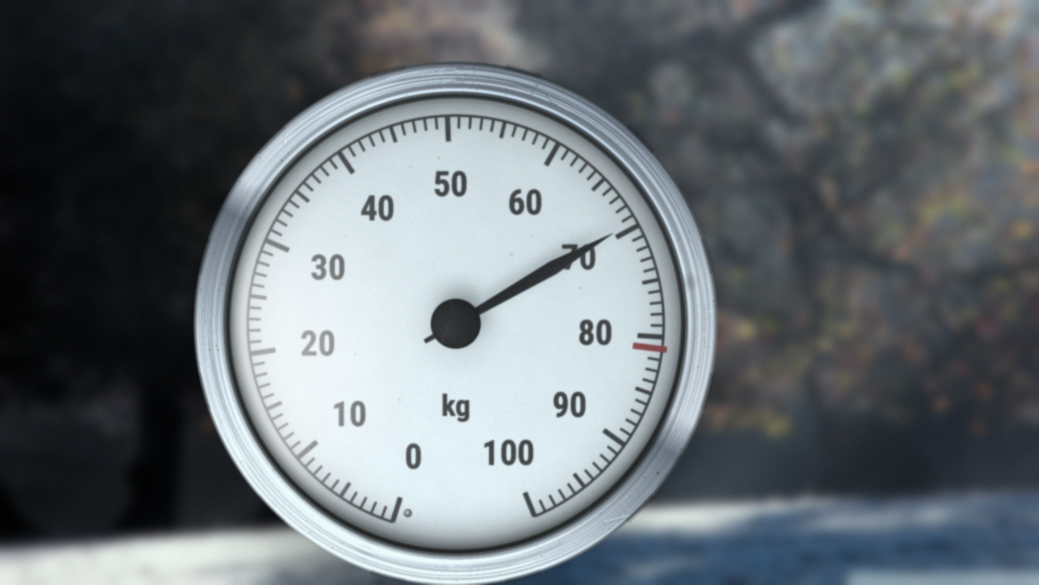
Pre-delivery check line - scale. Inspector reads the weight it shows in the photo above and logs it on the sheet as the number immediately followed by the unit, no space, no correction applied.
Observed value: 69.5kg
